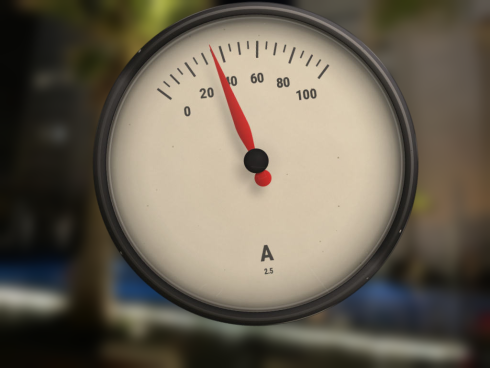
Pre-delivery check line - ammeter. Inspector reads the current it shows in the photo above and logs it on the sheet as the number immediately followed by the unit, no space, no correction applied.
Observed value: 35A
